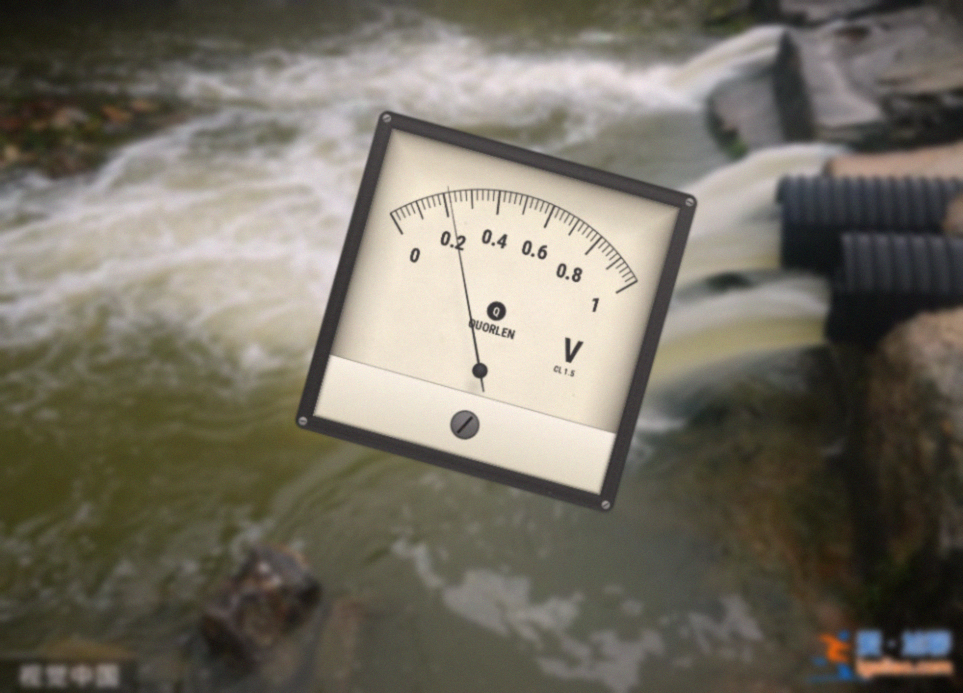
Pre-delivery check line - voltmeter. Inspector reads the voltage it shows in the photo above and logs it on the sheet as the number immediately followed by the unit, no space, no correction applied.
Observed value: 0.22V
